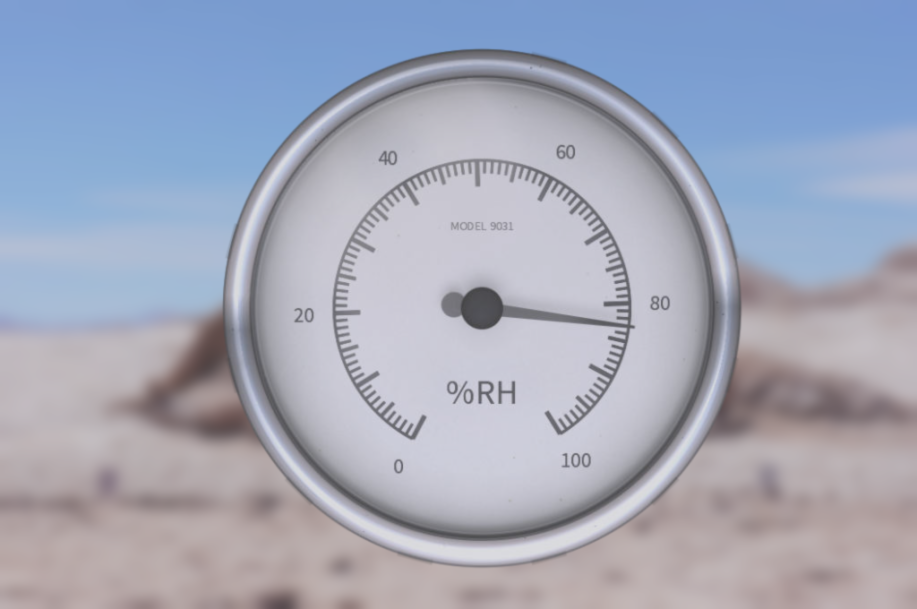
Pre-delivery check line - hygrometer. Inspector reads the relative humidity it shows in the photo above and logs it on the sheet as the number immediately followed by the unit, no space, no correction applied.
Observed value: 83%
